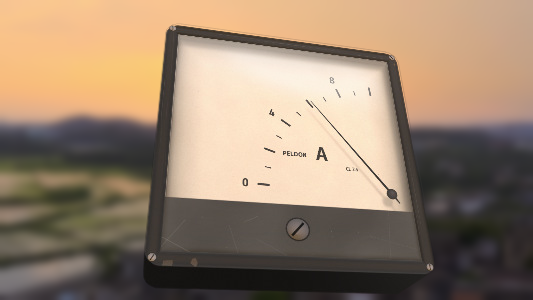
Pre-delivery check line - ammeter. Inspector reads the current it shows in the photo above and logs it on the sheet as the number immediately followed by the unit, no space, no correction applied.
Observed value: 6A
